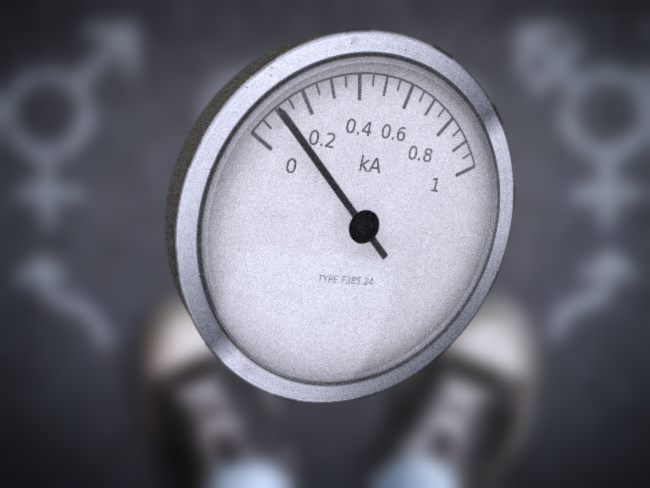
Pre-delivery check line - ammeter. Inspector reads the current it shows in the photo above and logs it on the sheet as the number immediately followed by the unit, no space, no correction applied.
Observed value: 0.1kA
